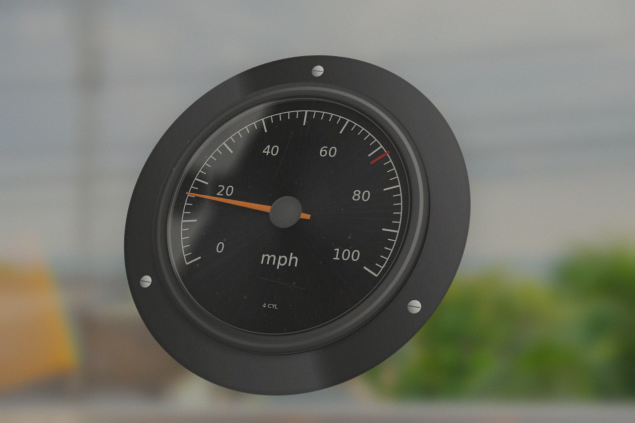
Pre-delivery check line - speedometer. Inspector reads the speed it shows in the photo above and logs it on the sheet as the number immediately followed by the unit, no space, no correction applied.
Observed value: 16mph
